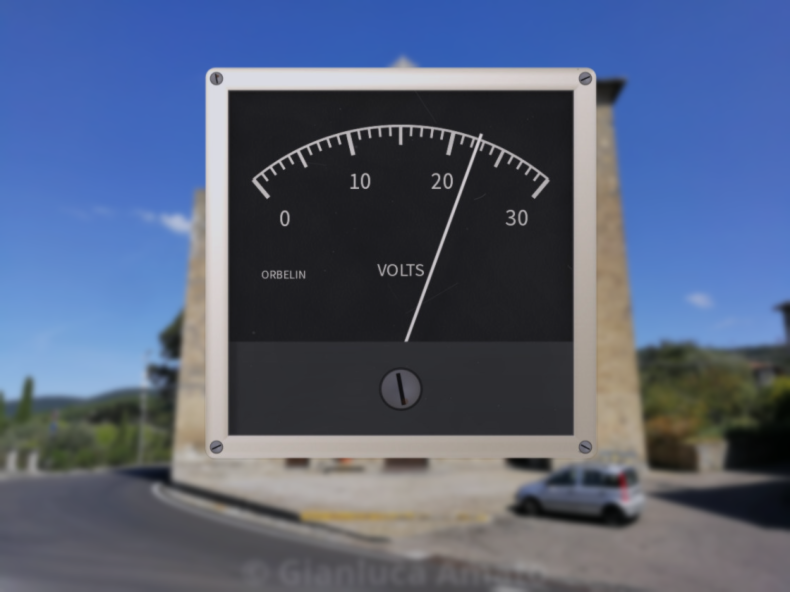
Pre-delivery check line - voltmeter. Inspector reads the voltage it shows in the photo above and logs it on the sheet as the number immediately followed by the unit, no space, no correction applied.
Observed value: 22.5V
